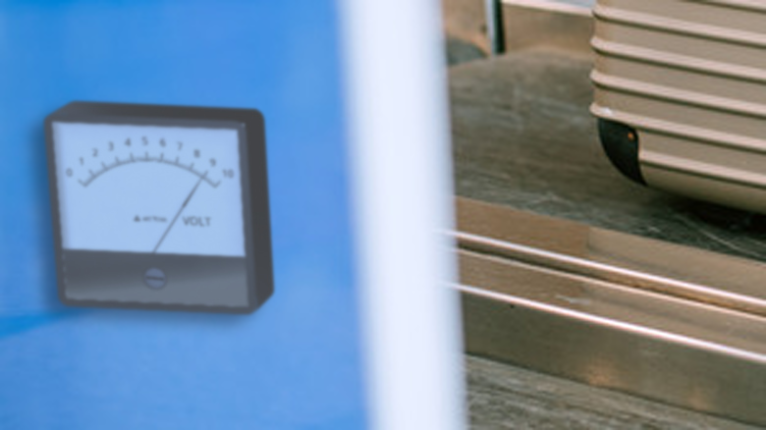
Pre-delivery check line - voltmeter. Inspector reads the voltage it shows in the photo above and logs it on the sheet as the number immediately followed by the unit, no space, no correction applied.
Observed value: 9V
